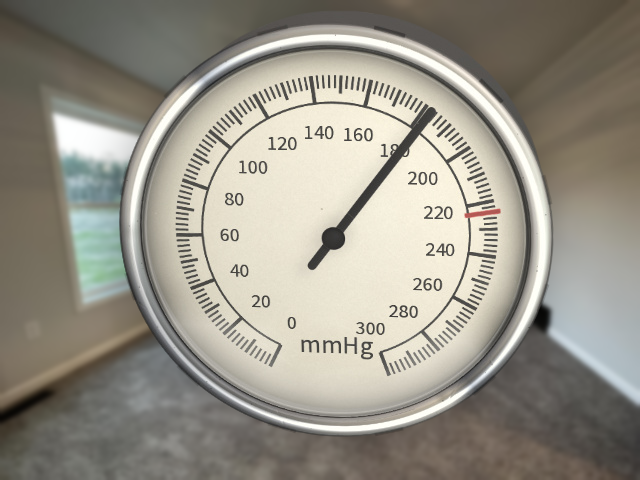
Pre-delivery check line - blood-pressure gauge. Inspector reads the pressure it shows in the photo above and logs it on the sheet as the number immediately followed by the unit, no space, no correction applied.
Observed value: 182mmHg
